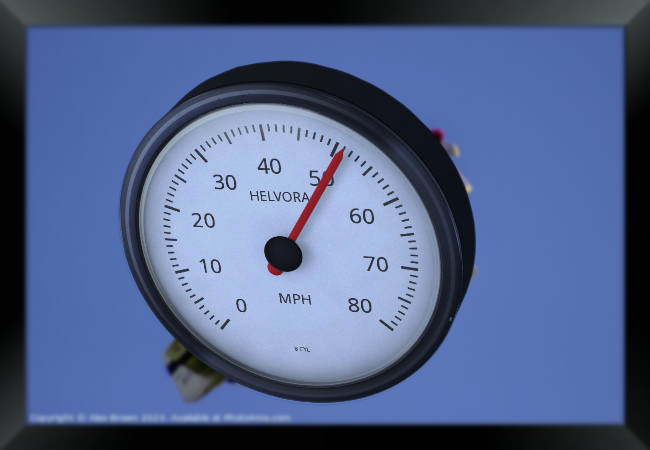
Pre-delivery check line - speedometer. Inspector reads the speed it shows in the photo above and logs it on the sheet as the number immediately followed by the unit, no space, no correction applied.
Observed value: 51mph
